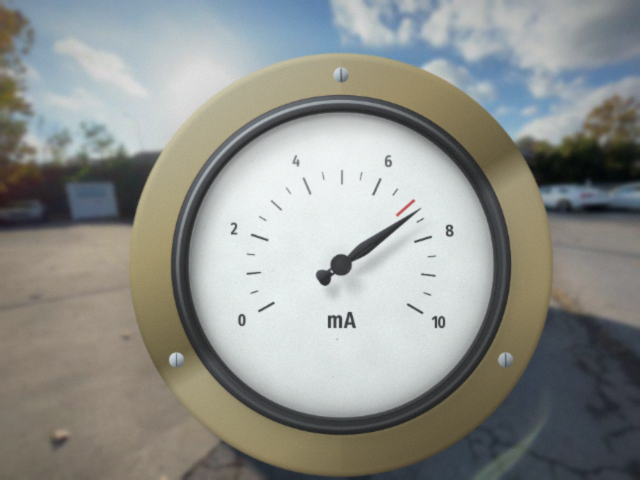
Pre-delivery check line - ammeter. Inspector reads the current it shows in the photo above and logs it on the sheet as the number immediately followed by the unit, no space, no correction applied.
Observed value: 7.25mA
